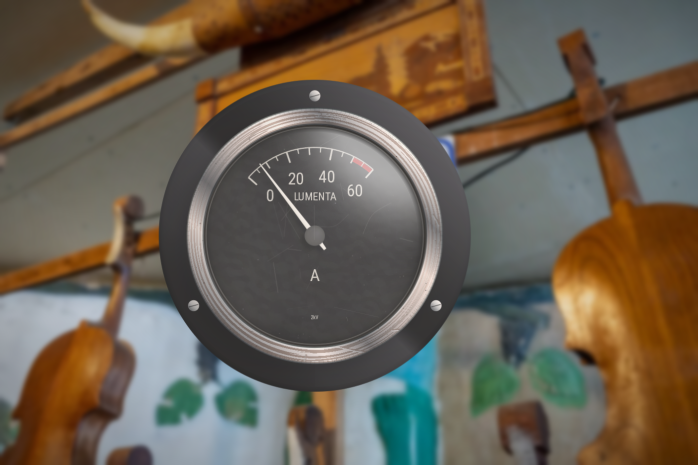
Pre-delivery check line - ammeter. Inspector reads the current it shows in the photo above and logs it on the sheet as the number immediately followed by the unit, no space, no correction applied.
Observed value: 7.5A
